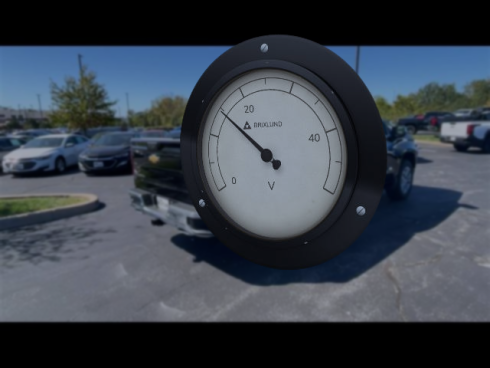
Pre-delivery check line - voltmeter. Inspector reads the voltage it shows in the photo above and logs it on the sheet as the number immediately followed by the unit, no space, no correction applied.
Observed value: 15V
